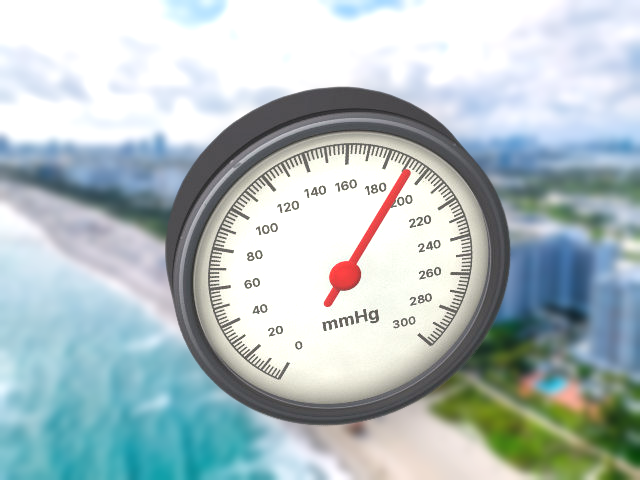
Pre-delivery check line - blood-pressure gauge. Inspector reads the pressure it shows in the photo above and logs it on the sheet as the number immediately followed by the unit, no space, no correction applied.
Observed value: 190mmHg
